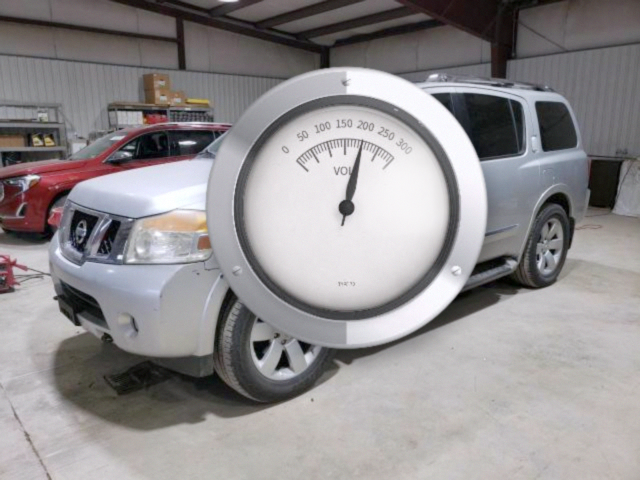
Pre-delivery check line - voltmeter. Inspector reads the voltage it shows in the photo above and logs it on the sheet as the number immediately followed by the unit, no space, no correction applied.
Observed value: 200V
